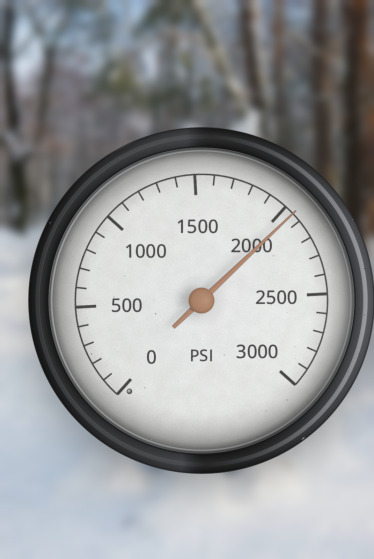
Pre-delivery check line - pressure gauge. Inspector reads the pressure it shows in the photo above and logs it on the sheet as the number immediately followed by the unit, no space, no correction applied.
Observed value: 2050psi
